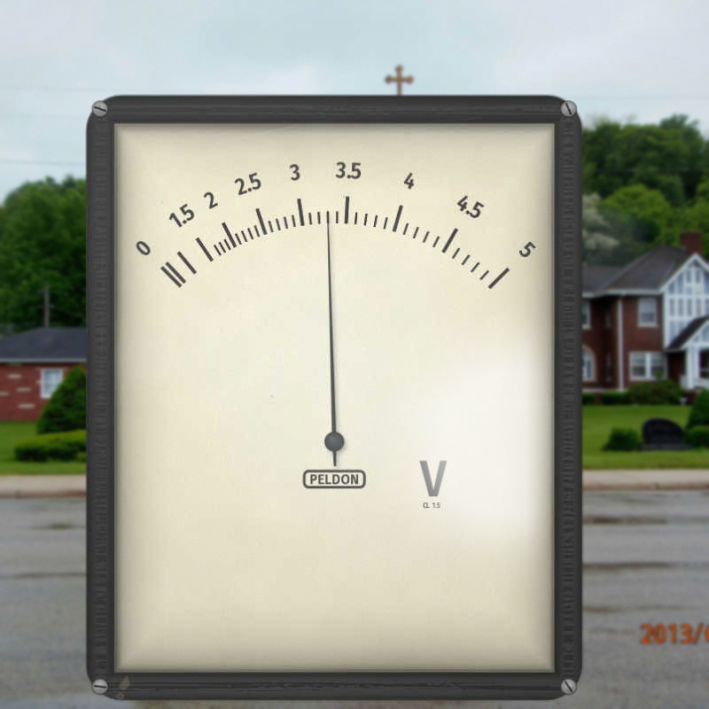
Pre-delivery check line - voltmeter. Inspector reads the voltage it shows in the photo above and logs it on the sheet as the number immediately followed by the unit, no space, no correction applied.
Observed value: 3.3V
